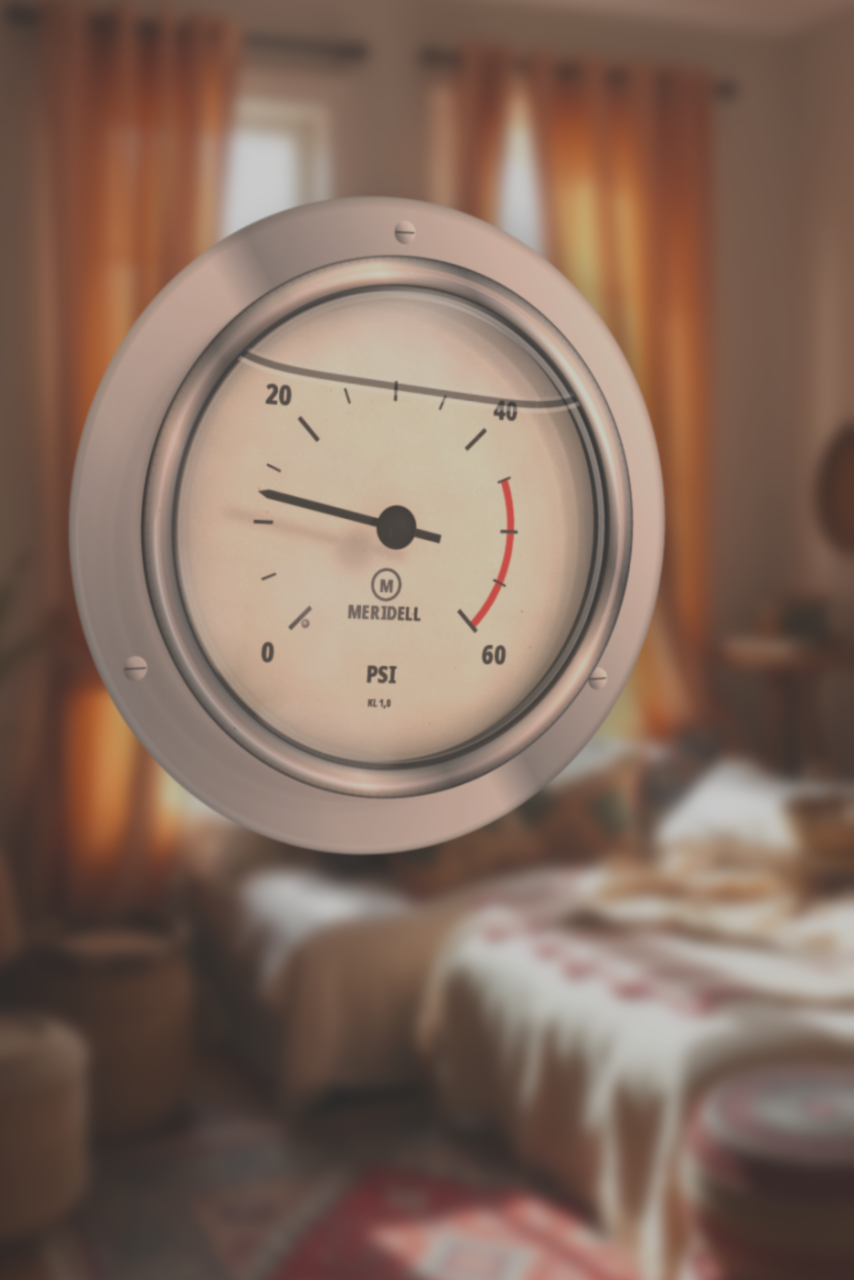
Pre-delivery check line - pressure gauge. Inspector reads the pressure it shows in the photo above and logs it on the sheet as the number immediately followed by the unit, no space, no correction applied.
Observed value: 12.5psi
